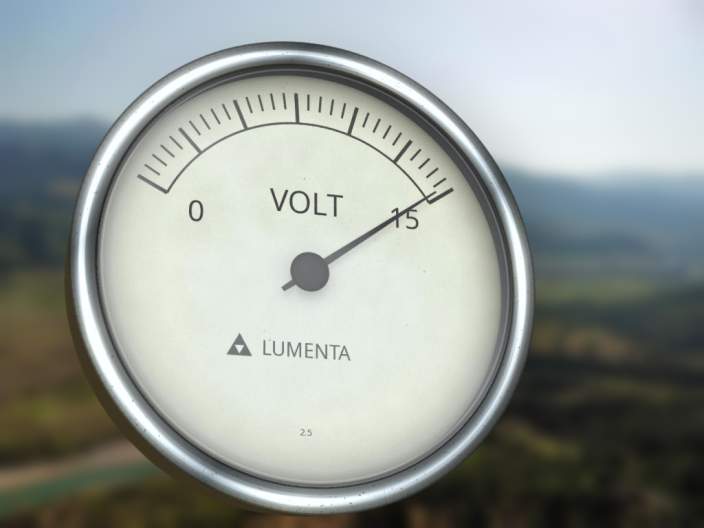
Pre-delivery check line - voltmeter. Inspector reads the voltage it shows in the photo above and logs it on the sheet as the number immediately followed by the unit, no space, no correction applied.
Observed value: 14.75V
